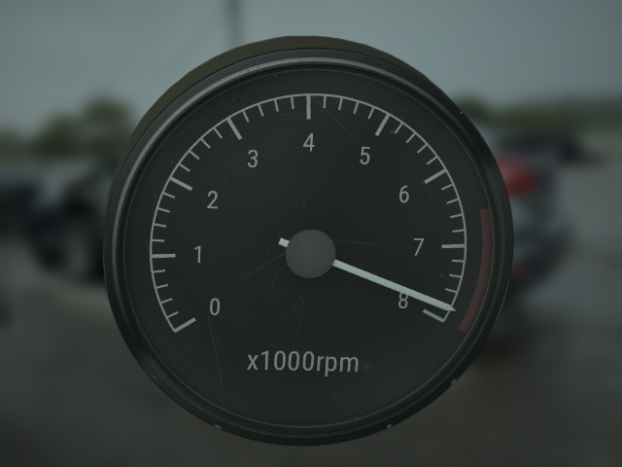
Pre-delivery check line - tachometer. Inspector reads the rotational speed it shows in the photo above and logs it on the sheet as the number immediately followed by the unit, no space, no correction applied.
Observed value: 7800rpm
